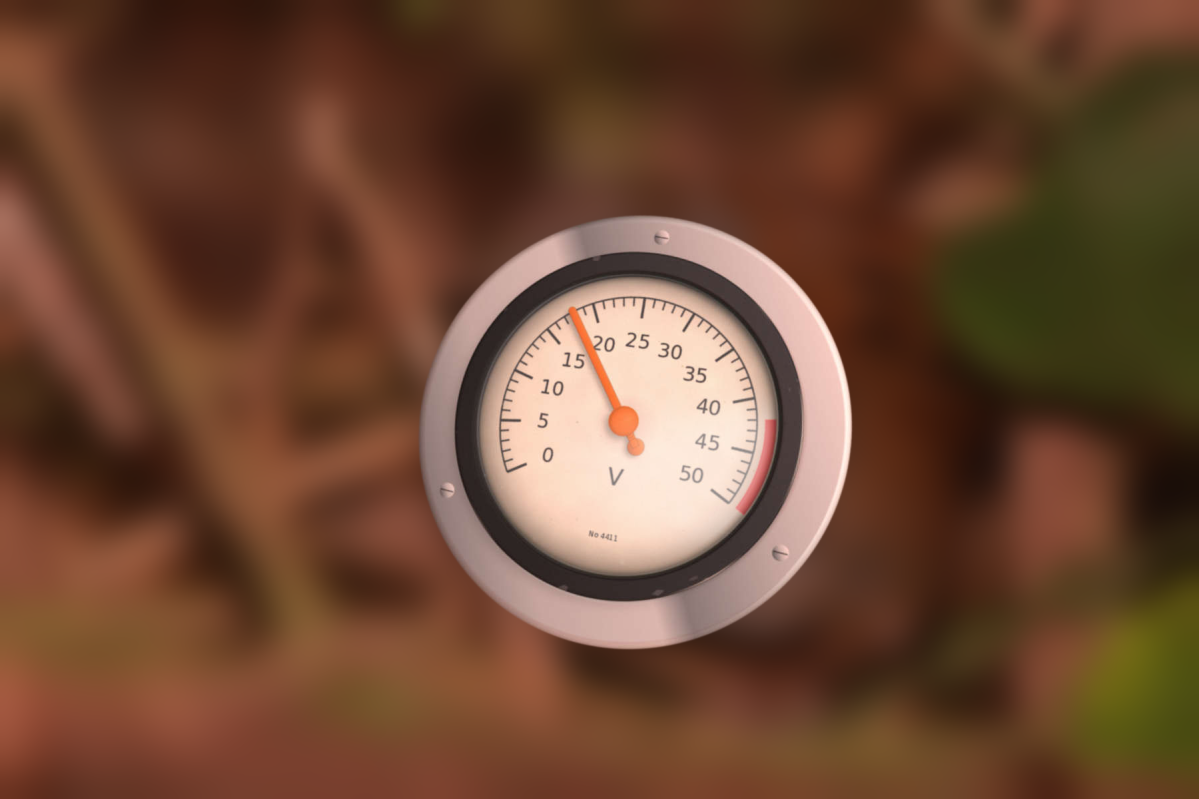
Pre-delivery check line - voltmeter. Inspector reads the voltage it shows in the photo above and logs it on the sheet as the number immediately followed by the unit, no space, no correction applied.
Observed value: 18V
